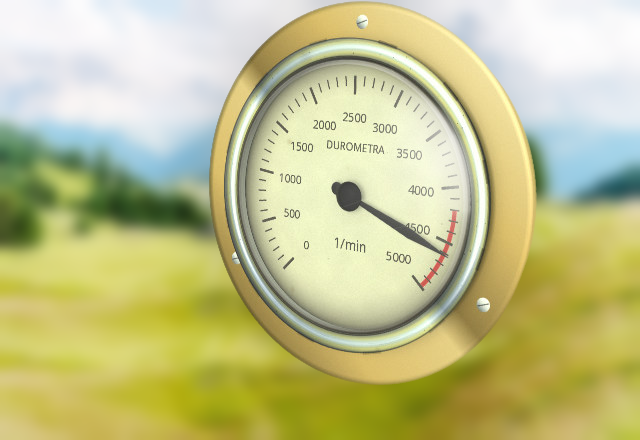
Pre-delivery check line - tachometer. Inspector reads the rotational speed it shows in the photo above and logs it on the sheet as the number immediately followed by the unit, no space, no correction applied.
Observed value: 4600rpm
